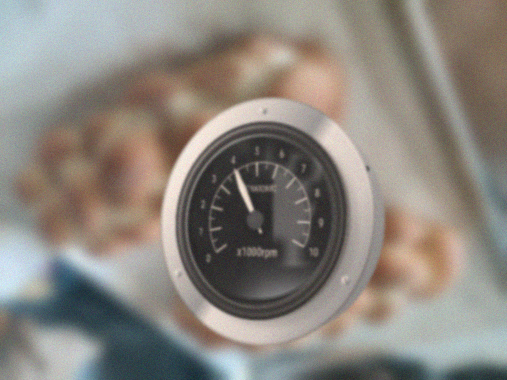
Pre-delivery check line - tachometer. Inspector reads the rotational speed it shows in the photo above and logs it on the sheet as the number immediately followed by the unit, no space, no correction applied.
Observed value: 4000rpm
